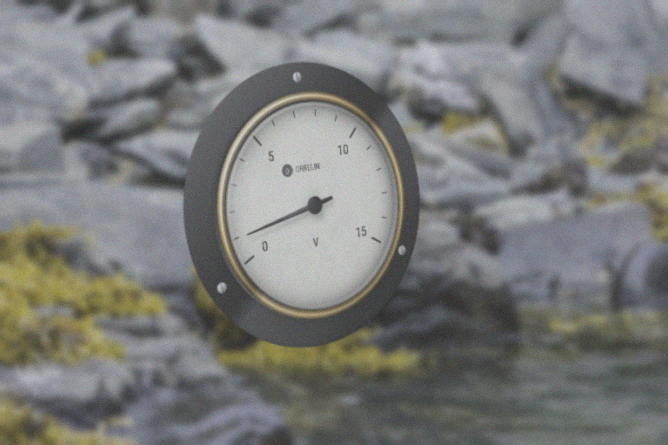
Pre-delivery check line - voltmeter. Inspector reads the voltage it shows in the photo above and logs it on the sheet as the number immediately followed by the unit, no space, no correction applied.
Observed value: 1V
